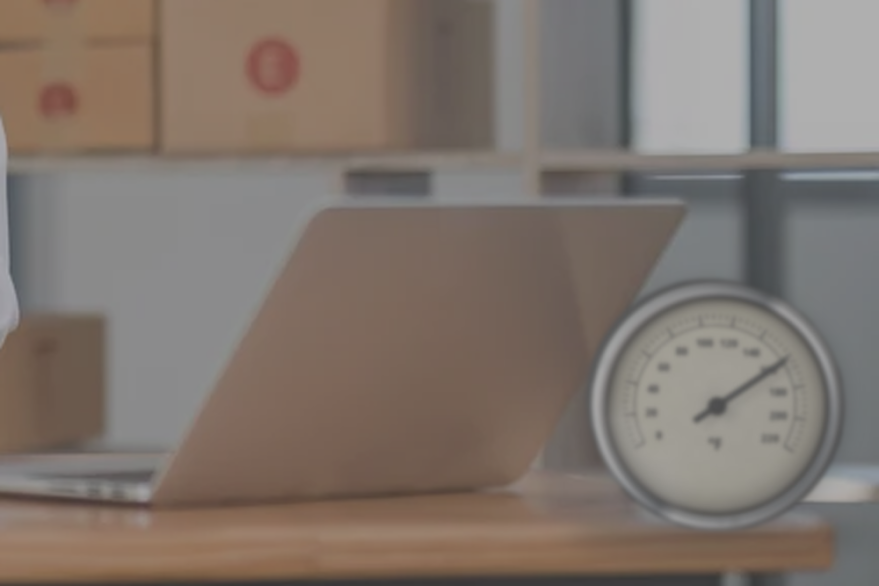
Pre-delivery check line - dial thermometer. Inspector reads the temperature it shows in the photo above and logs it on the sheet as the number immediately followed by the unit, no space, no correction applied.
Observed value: 160°F
